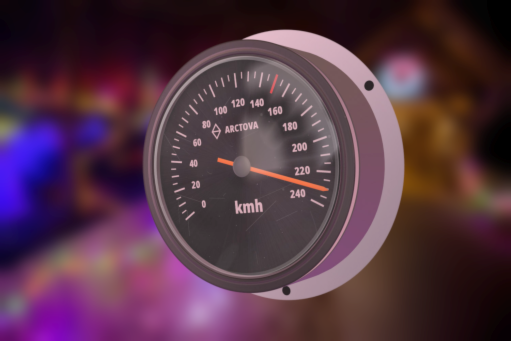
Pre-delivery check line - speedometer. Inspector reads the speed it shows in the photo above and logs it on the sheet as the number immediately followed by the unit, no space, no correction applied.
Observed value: 230km/h
